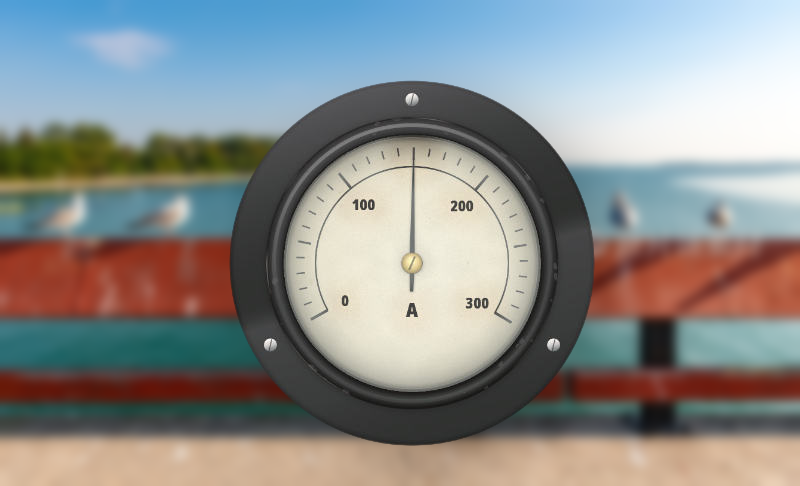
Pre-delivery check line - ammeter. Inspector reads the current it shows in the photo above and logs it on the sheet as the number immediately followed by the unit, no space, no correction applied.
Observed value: 150A
